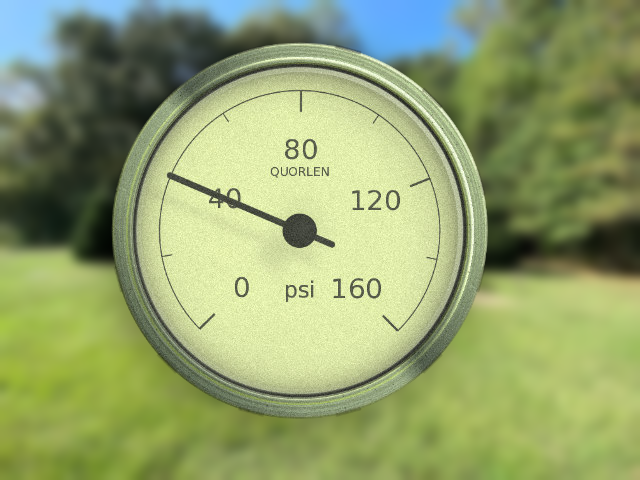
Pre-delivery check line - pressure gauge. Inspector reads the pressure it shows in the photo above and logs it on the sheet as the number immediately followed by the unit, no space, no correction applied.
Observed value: 40psi
